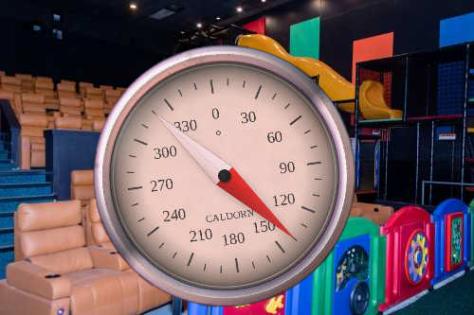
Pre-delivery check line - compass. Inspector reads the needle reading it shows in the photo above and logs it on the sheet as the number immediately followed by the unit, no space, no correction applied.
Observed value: 140°
